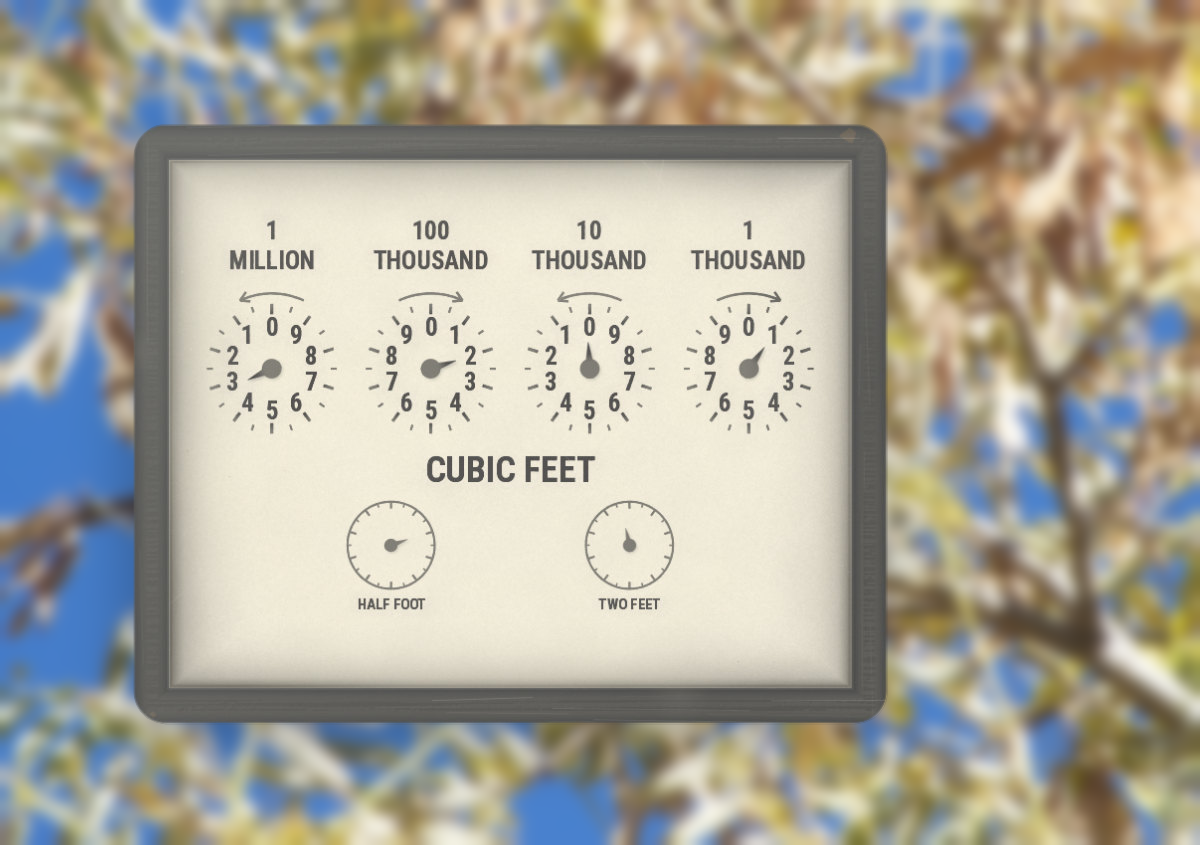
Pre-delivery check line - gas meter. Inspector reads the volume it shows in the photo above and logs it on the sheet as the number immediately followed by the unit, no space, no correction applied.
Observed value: 320100ft³
